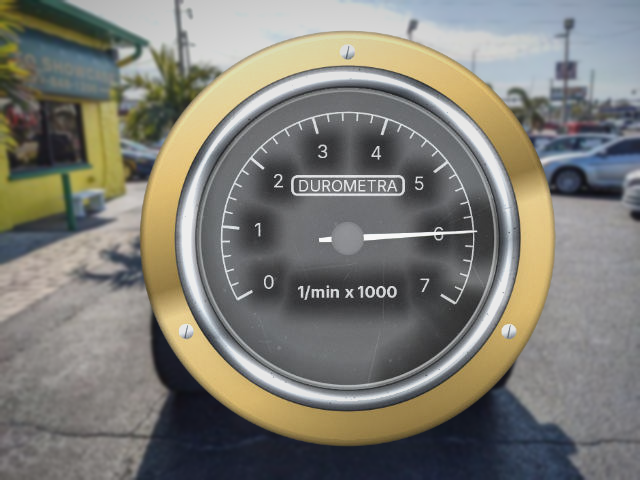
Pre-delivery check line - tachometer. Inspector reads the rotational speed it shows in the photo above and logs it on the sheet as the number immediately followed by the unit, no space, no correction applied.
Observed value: 6000rpm
